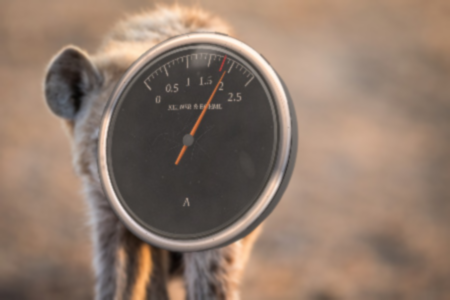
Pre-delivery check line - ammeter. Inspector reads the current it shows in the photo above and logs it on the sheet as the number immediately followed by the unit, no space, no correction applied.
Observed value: 2A
